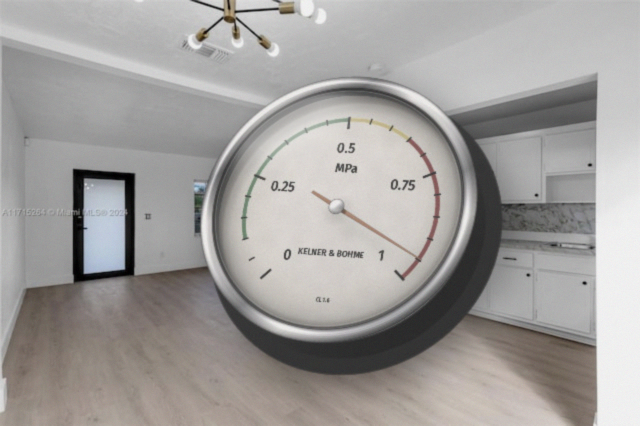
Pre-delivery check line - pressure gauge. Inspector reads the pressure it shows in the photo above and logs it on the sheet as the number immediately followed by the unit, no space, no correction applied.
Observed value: 0.95MPa
